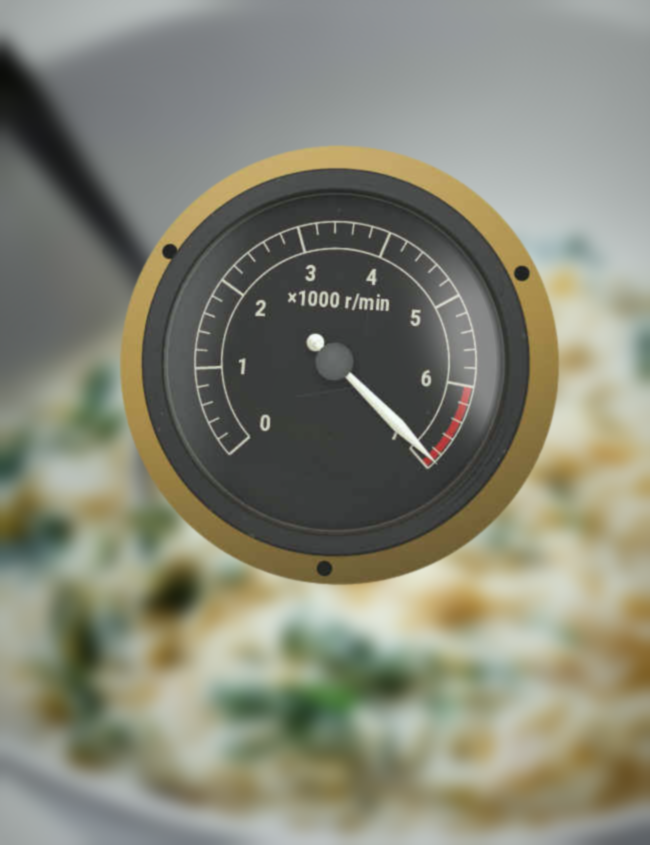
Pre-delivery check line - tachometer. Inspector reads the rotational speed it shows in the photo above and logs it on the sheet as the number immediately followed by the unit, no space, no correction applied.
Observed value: 6900rpm
